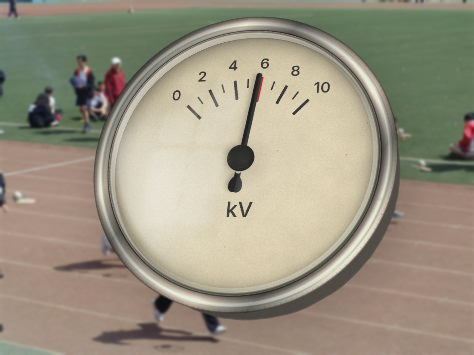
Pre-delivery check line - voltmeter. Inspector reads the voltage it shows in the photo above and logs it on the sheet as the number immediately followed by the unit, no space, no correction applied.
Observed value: 6kV
